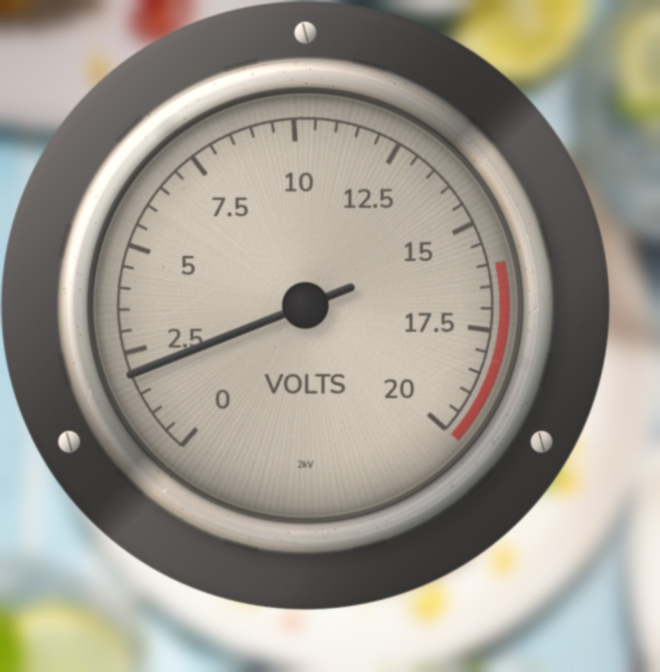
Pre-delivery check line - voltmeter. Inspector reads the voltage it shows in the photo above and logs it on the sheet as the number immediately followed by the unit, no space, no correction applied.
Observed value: 2V
